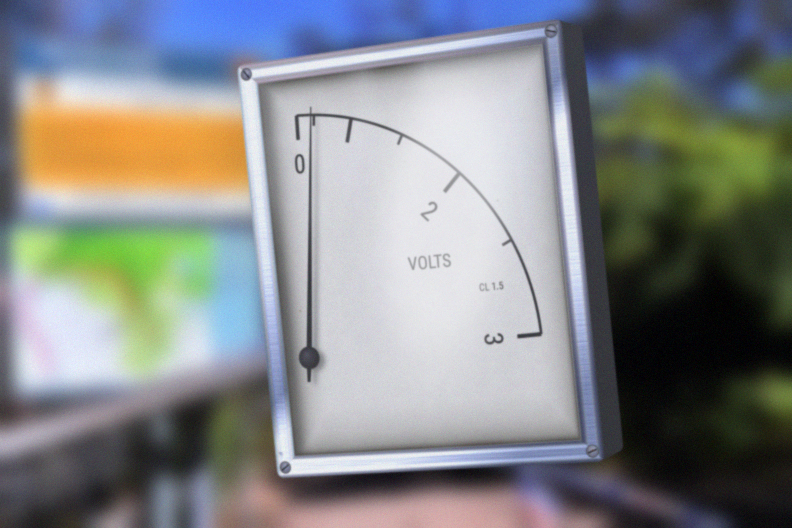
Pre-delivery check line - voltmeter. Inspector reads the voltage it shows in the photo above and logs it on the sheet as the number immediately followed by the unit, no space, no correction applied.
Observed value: 0.5V
